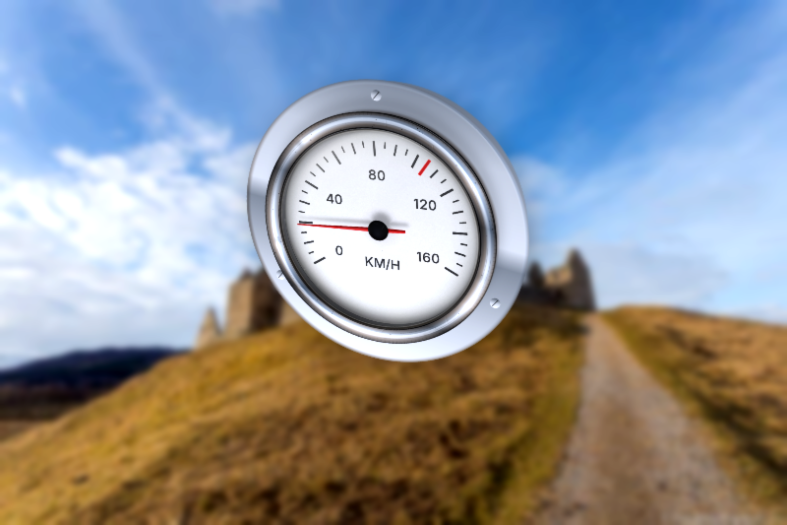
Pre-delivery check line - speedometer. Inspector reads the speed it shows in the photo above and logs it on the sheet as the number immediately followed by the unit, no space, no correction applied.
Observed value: 20km/h
